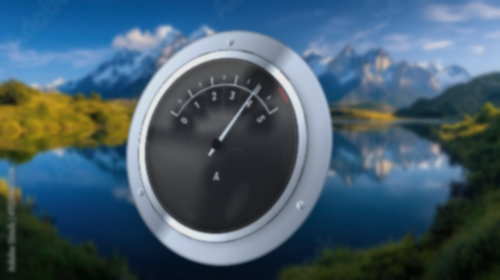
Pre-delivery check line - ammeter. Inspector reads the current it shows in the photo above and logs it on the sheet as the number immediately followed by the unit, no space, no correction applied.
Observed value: 4A
